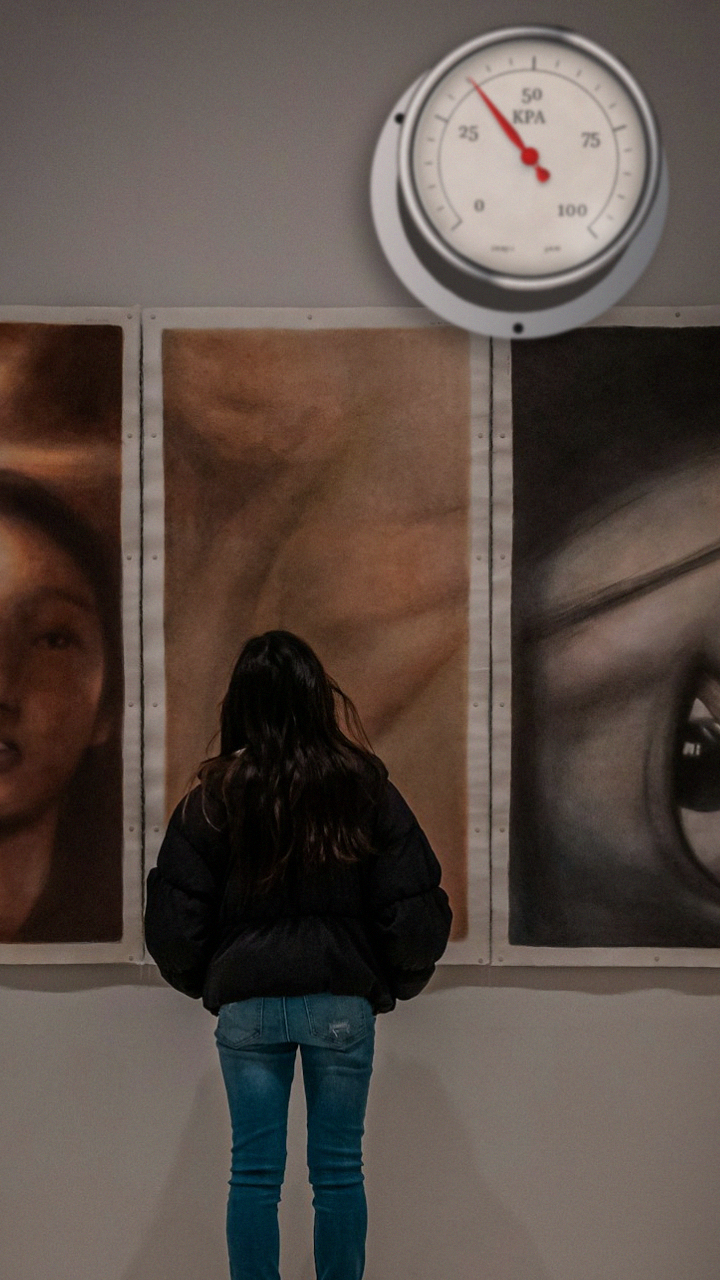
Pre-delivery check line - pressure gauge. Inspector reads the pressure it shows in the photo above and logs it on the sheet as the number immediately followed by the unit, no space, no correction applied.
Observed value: 35kPa
